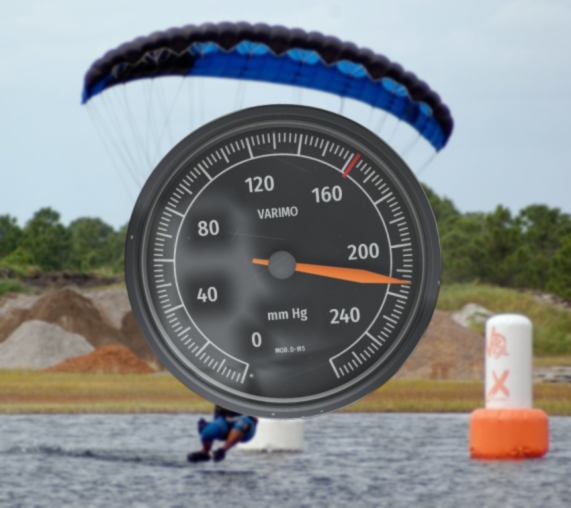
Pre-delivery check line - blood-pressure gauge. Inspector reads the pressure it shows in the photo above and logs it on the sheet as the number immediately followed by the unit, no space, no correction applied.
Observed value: 214mmHg
